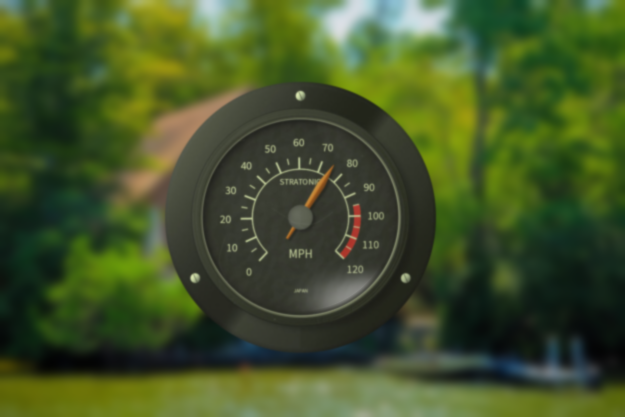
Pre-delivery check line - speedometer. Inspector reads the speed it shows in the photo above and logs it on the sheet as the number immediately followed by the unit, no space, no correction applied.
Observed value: 75mph
